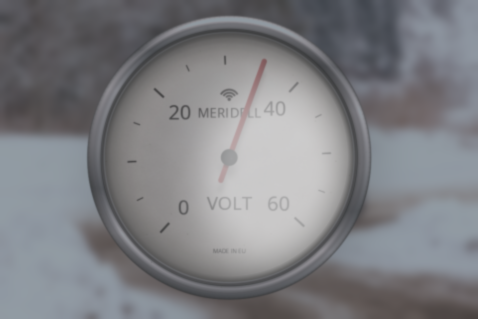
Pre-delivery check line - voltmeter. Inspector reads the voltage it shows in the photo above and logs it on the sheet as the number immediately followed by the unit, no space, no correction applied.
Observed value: 35V
